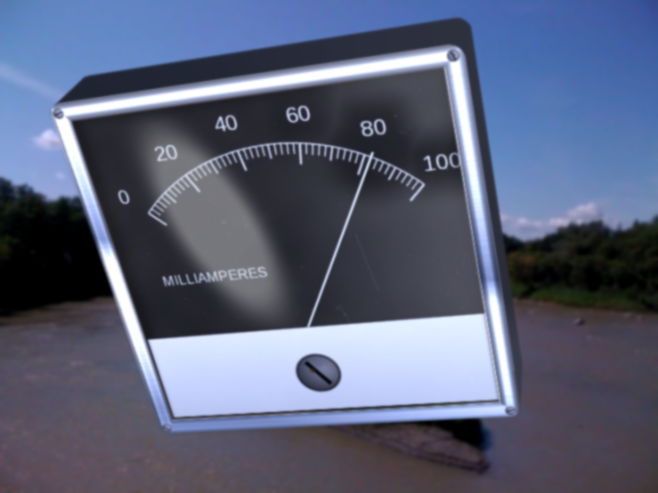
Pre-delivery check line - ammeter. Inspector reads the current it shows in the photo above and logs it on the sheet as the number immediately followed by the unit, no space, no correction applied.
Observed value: 82mA
